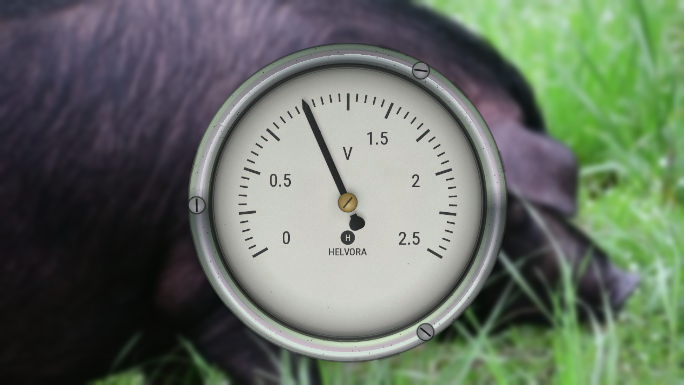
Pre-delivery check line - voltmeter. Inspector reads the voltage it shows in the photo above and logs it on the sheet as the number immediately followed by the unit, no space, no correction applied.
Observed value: 1V
